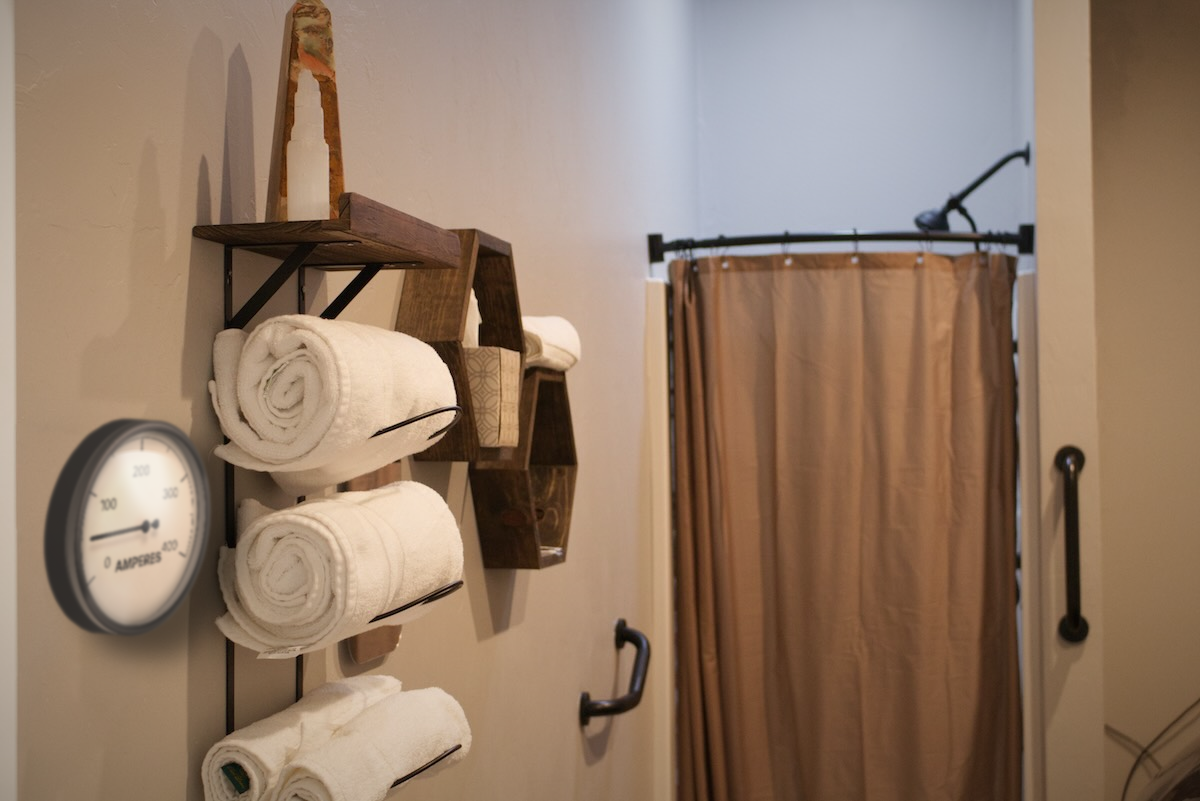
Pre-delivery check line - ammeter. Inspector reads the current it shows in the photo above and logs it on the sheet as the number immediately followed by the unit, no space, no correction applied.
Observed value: 50A
